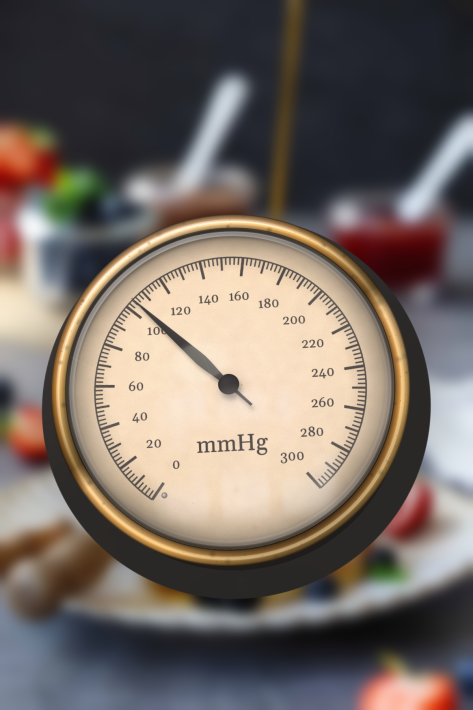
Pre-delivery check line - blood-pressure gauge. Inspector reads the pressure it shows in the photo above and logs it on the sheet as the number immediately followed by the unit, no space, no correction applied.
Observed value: 104mmHg
